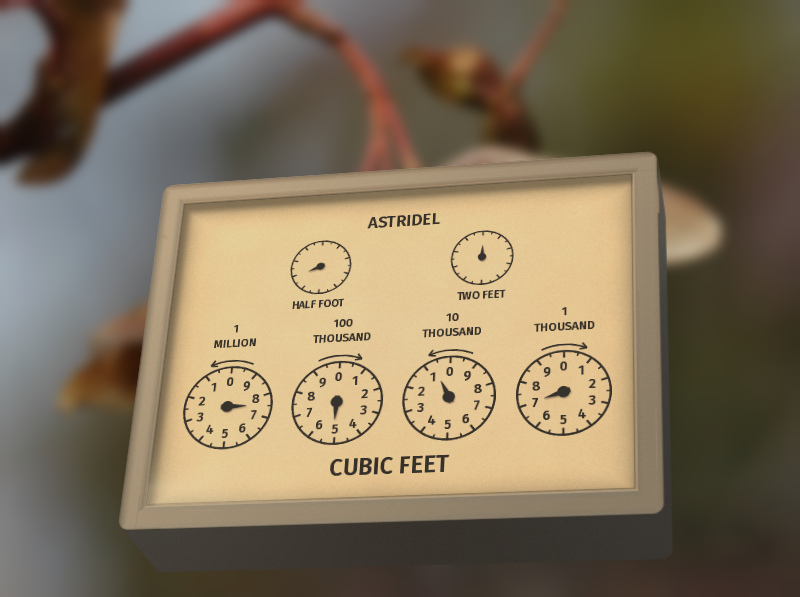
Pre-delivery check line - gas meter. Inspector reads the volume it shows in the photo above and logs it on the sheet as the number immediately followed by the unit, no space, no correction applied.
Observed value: 750700ft³
